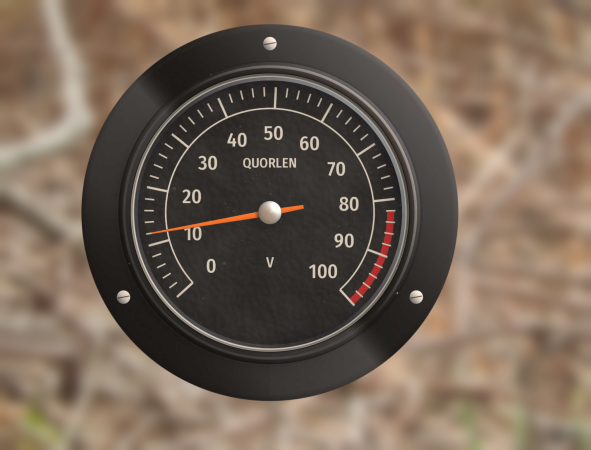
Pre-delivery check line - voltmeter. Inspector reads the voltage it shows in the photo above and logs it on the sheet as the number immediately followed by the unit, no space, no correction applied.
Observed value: 12V
